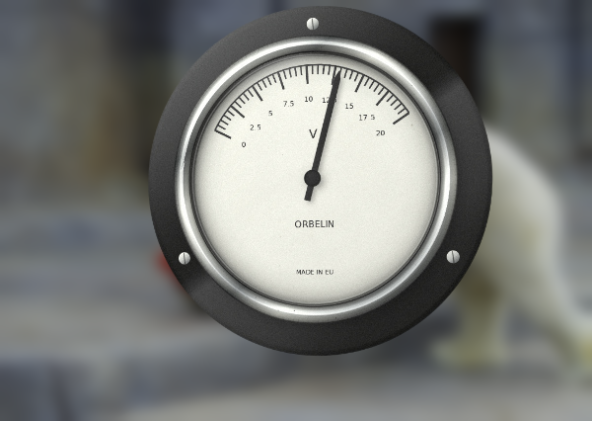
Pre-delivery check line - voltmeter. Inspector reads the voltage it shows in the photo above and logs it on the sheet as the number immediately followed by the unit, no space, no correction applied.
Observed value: 13V
